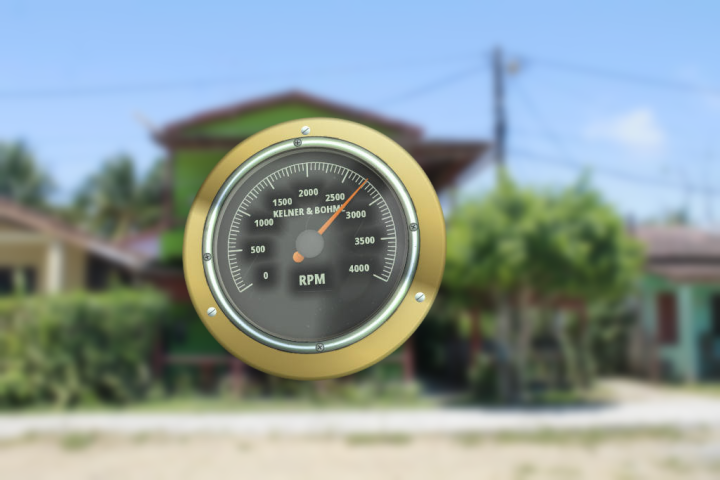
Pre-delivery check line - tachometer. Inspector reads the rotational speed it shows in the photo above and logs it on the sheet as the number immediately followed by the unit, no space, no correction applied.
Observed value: 2750rpm
